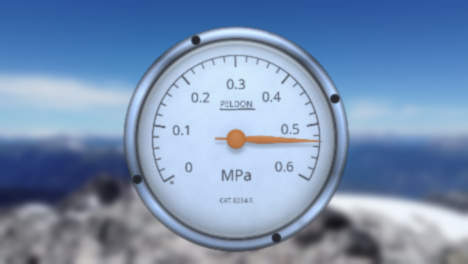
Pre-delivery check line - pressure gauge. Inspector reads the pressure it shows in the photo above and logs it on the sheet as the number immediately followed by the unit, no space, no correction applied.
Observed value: 0.53MPa
